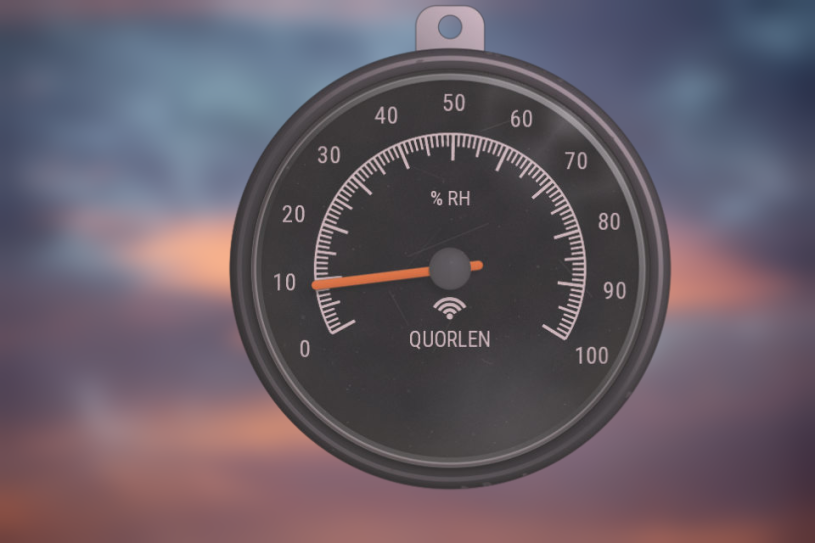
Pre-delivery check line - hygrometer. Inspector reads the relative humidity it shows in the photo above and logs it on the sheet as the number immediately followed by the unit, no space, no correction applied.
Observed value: 9%
